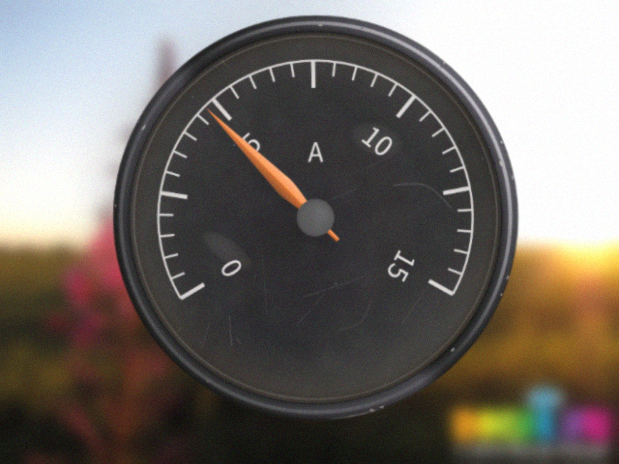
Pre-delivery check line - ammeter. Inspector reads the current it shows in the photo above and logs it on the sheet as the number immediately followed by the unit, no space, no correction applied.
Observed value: 4.75A
